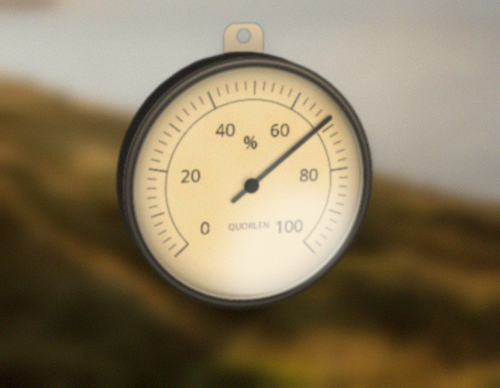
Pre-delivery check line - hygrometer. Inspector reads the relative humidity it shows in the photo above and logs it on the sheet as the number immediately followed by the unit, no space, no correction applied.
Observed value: 68%
